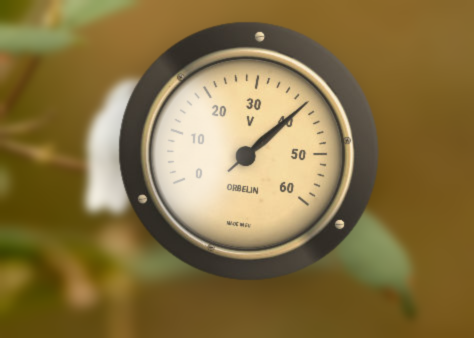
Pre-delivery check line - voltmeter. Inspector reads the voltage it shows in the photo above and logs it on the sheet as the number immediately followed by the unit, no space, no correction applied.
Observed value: 40V
